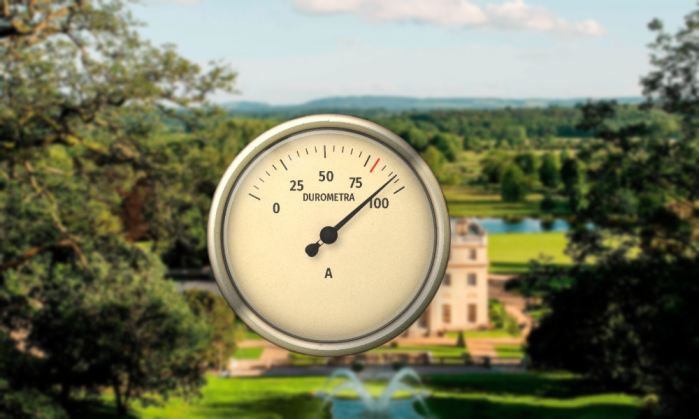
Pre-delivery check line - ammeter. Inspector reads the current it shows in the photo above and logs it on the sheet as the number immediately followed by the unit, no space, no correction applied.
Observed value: 92.5A
